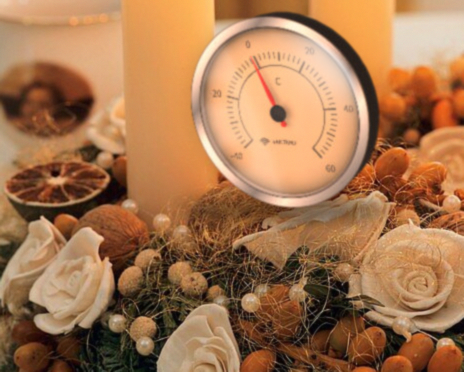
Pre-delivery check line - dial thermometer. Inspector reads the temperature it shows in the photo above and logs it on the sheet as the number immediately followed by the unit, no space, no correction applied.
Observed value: 0°C
